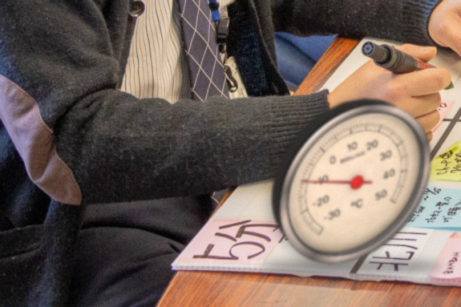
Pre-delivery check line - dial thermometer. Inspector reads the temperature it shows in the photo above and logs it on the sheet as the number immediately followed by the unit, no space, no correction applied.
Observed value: -10°C
